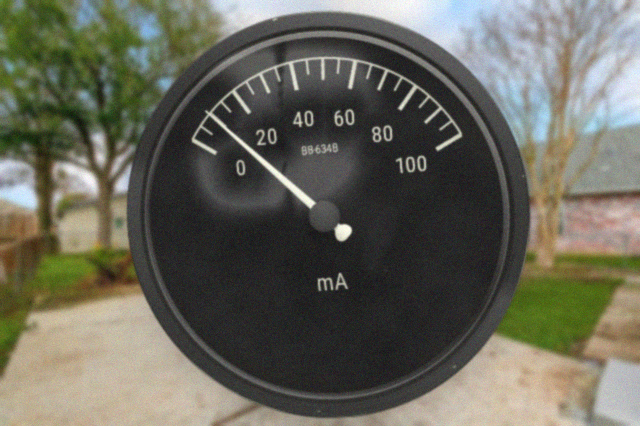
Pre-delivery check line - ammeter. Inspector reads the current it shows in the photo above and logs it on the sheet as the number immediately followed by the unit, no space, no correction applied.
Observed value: 10mA
